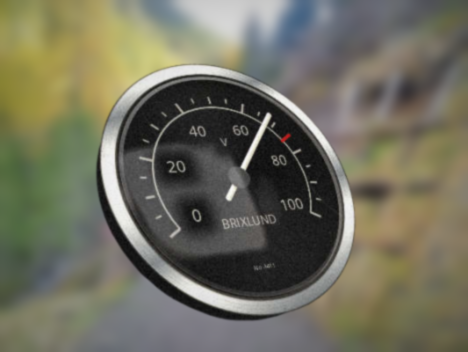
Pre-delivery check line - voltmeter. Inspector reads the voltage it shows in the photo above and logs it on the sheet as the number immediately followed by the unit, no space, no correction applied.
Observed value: 67.5V
